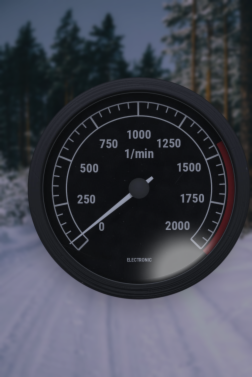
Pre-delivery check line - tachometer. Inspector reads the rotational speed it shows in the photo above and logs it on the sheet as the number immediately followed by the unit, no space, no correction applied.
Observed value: 50rpm
